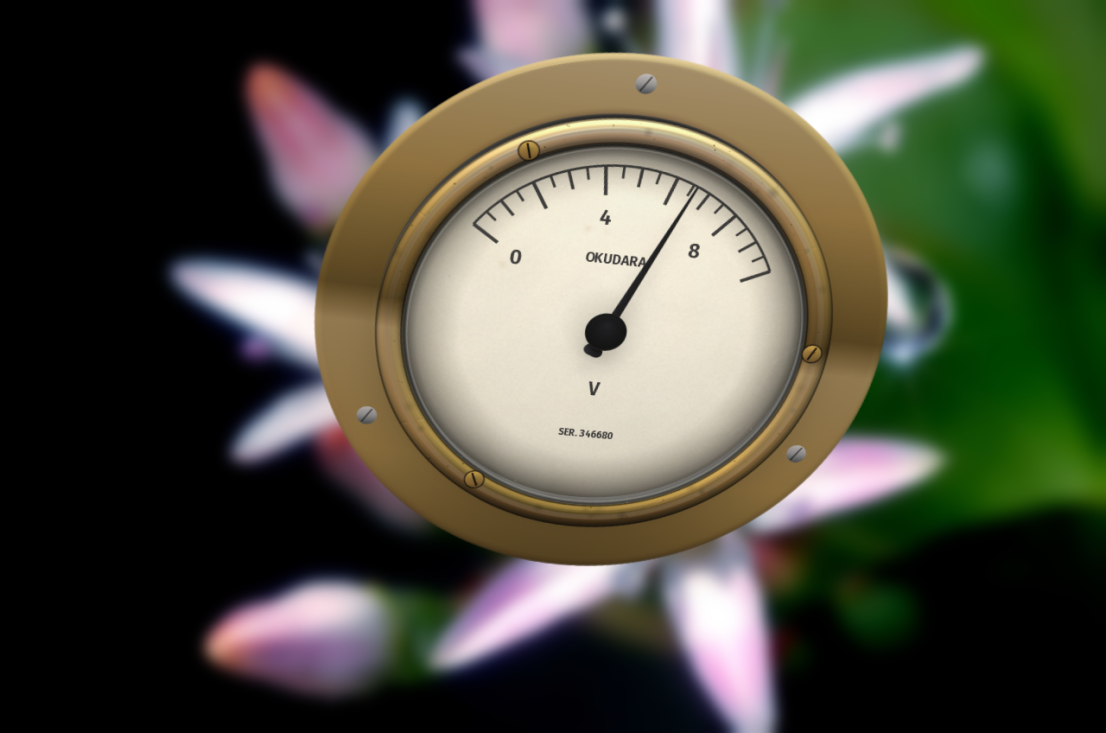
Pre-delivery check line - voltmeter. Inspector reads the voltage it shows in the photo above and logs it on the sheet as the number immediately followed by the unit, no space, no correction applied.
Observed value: 6.5V
